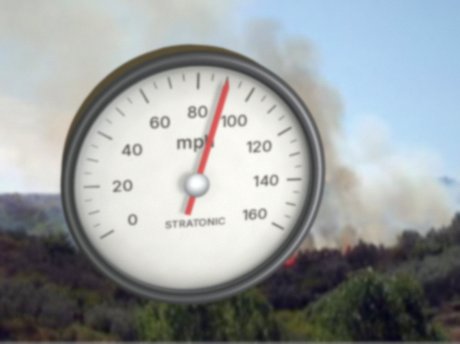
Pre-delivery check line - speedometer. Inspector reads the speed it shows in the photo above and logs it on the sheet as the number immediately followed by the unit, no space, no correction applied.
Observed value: 90mph
